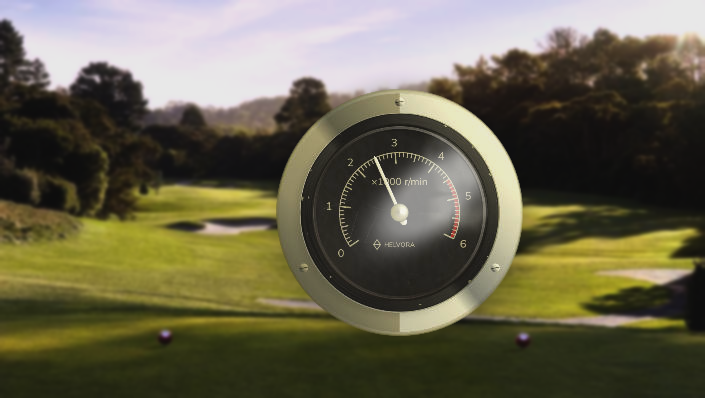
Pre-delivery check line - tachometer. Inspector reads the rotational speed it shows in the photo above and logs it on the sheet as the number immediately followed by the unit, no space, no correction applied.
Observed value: 2500rpm
